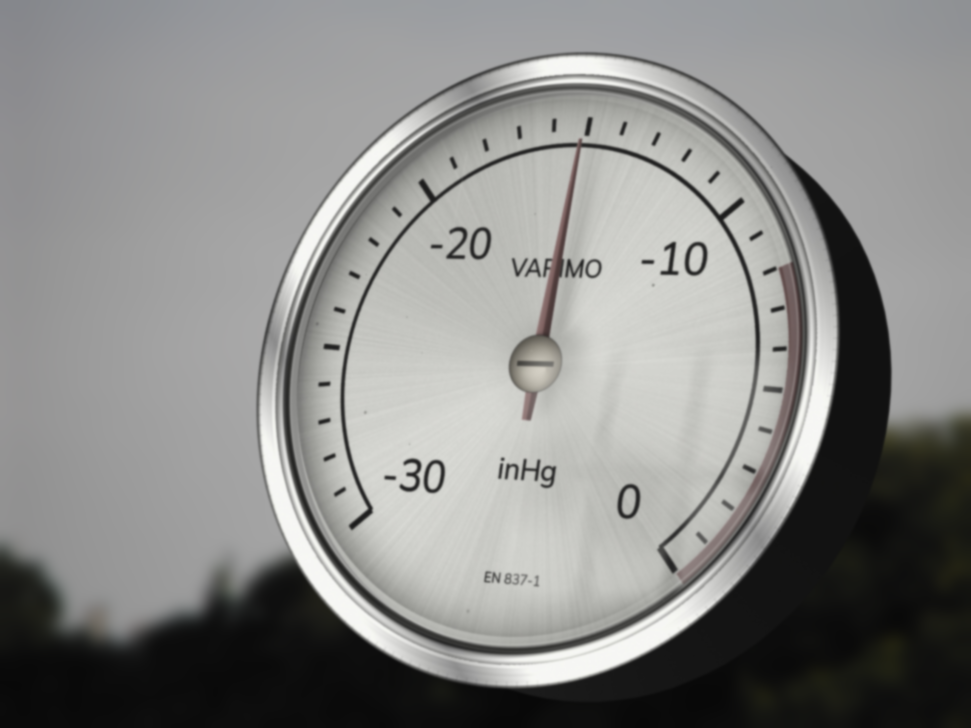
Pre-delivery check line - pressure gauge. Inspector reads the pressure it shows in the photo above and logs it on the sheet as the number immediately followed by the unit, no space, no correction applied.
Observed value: -15inHg
